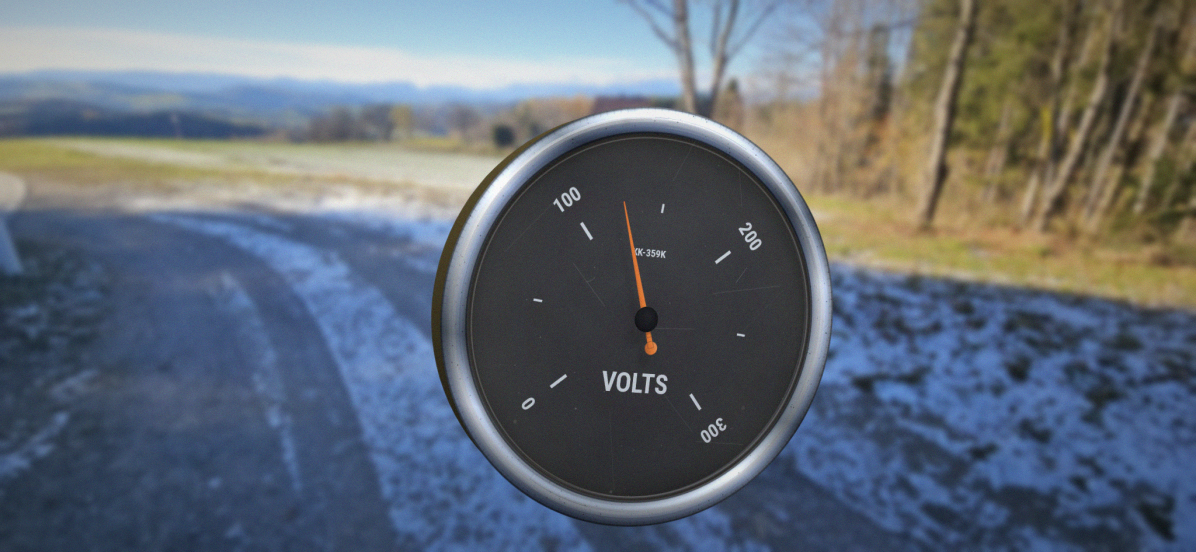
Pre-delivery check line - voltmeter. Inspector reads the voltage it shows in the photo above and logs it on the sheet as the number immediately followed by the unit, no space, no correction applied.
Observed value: 125V
